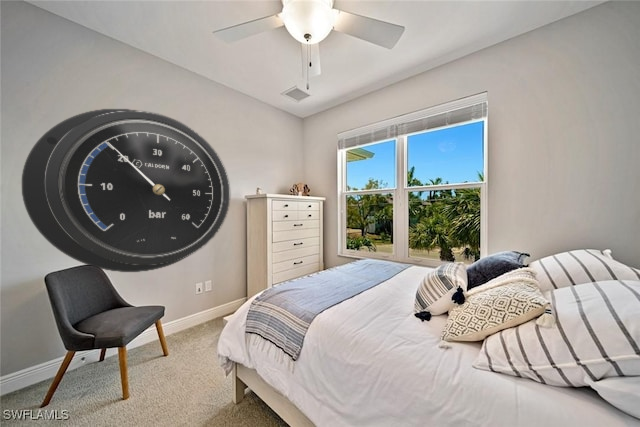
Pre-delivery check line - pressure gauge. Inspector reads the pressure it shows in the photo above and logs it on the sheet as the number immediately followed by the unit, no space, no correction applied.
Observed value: 20bar
